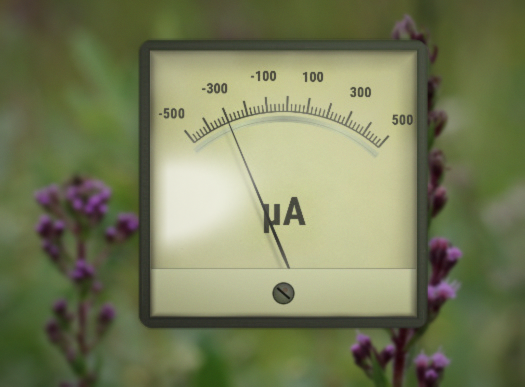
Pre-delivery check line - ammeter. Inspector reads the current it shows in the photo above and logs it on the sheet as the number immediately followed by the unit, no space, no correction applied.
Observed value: -300µA
